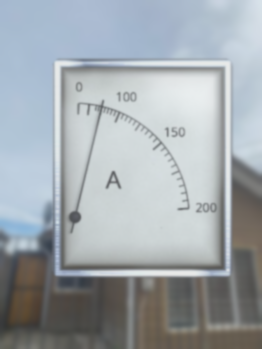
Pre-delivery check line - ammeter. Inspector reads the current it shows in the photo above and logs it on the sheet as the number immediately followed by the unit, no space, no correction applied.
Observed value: 75A
